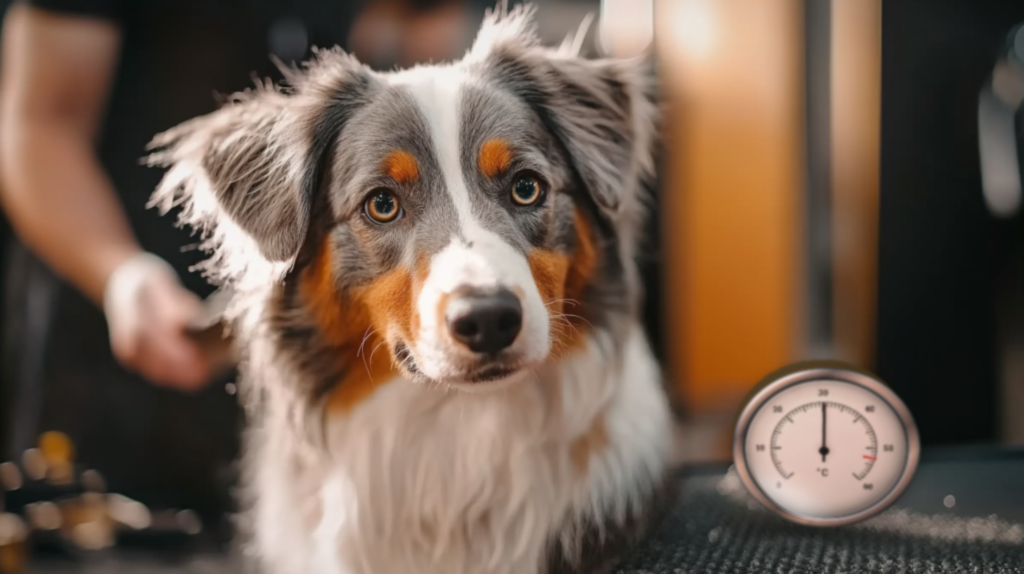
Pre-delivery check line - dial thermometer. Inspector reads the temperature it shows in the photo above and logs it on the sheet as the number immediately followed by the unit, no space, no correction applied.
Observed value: 30°C
